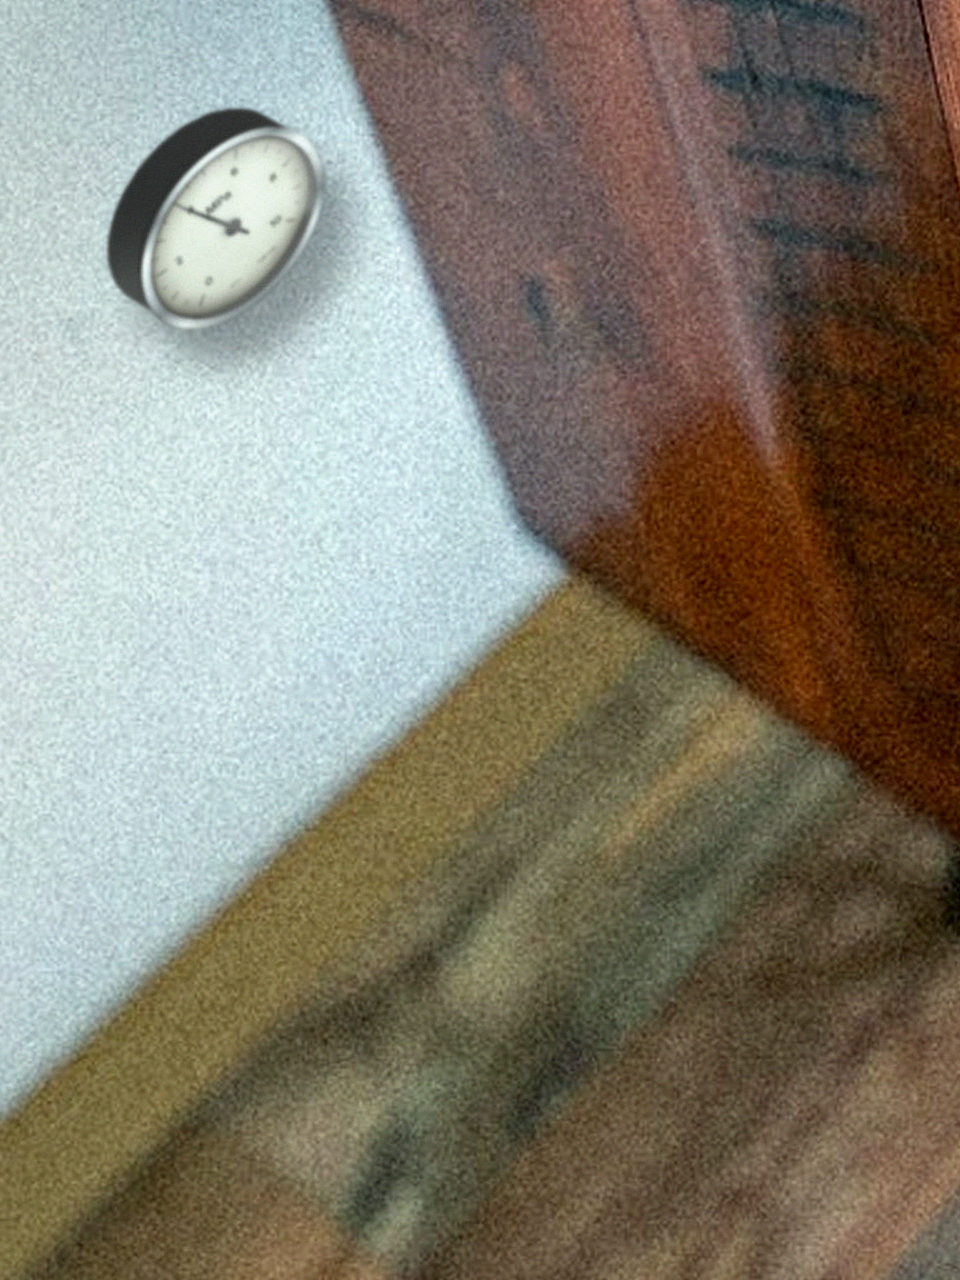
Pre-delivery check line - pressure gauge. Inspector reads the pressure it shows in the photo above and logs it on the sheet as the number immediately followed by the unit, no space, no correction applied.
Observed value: 4MPa
